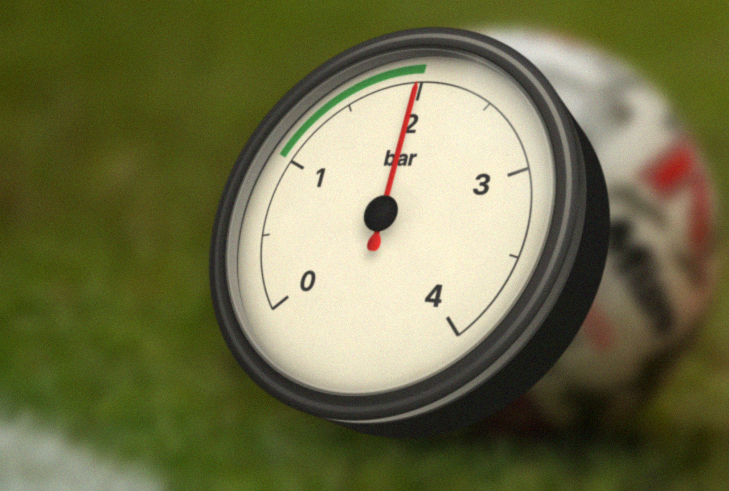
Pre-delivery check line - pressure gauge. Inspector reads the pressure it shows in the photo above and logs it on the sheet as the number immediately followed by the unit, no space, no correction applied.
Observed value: 2bar
